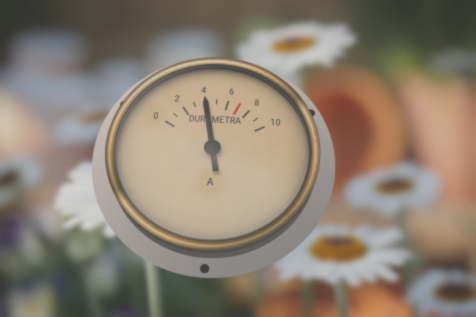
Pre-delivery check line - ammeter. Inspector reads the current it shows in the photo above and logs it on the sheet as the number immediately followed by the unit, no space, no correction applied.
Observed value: 4A
